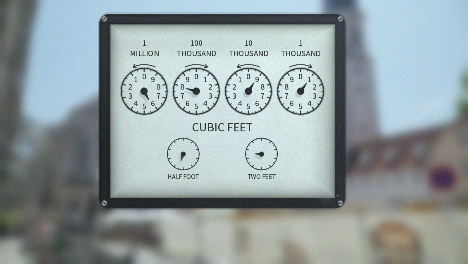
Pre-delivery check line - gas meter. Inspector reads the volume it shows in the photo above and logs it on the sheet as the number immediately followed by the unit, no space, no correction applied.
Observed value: 579100ft³
